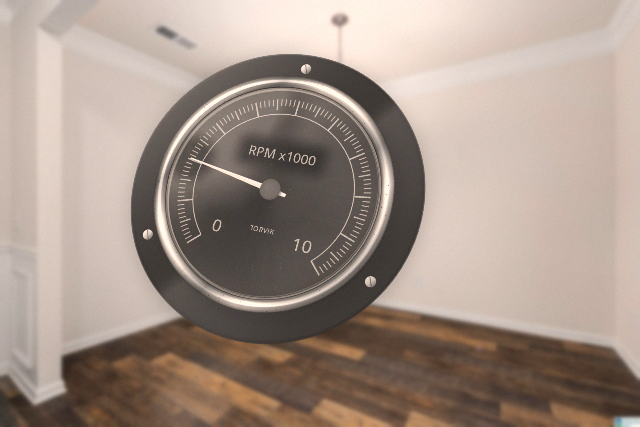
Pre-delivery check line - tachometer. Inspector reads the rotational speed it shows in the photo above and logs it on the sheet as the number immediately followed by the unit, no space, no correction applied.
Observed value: 2000rpm
